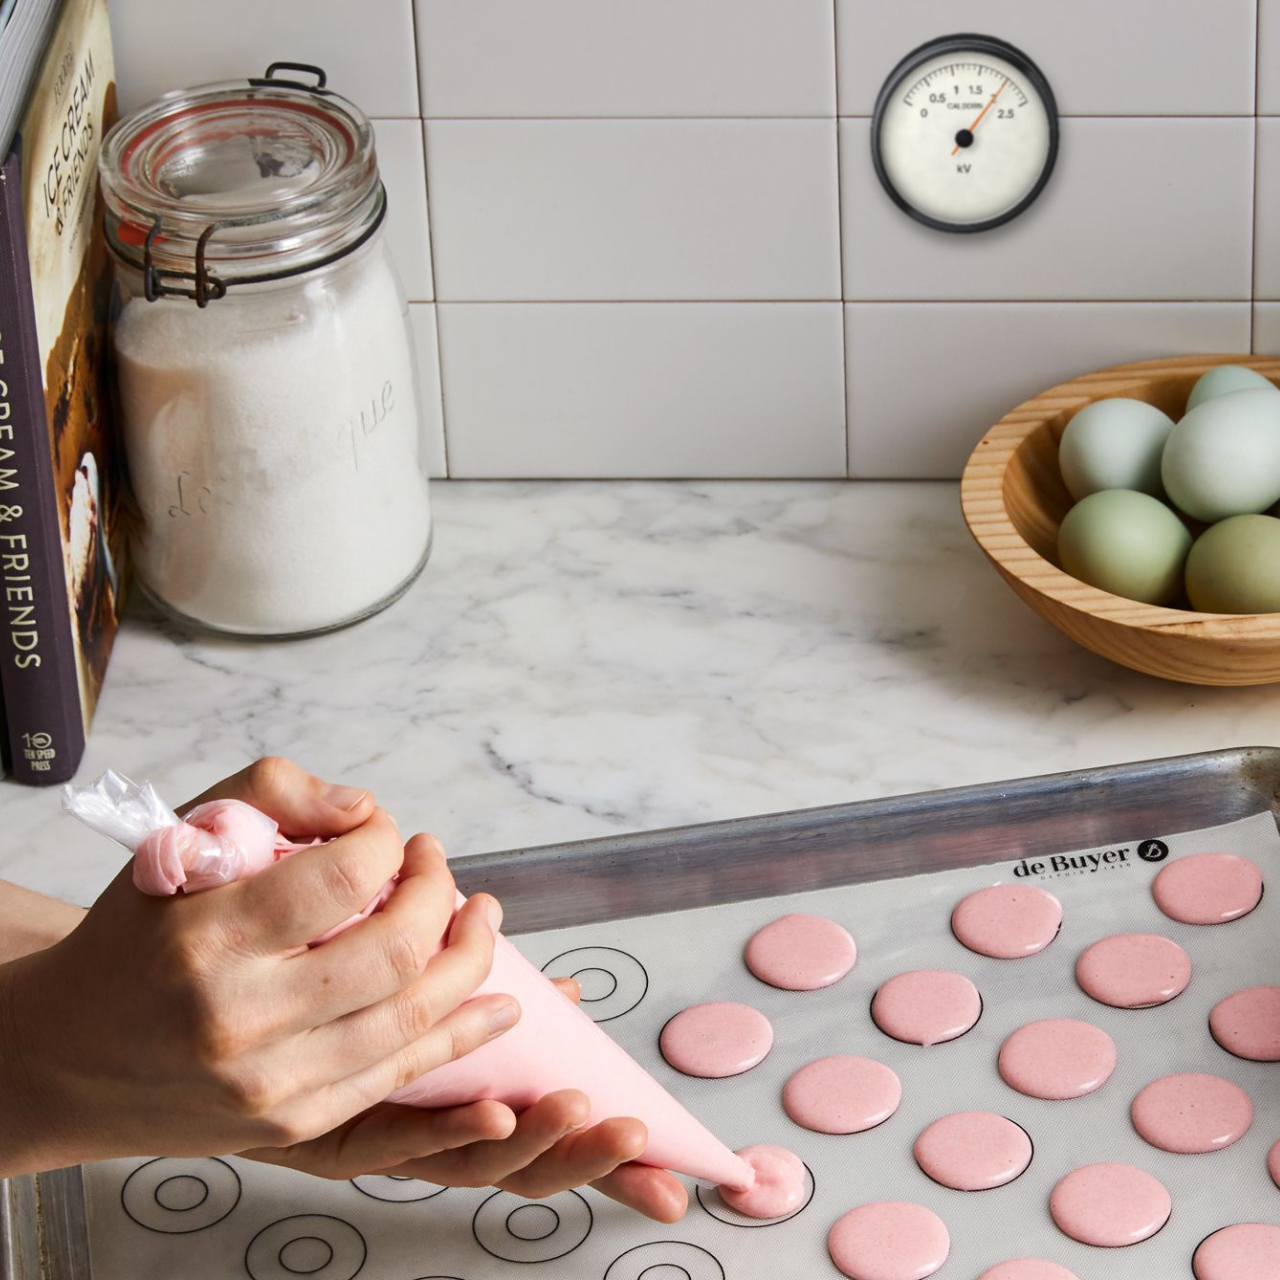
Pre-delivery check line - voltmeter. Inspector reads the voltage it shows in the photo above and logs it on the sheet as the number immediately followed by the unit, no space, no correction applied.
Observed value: 2kV
